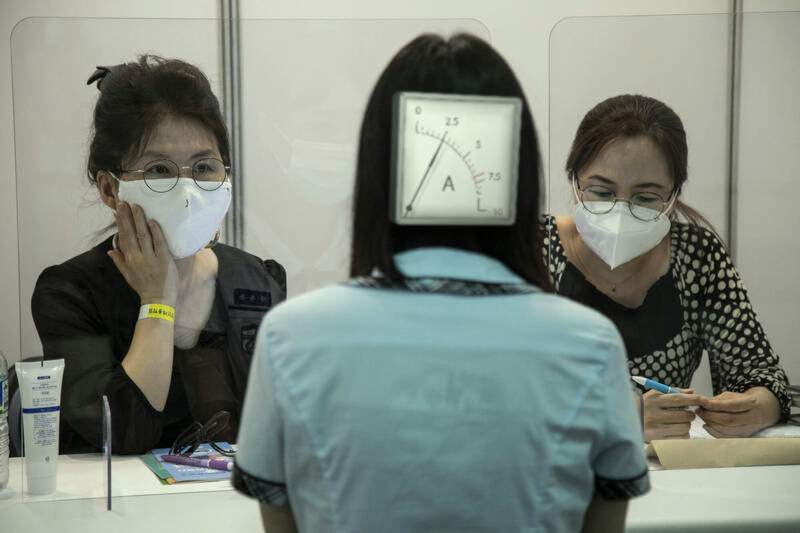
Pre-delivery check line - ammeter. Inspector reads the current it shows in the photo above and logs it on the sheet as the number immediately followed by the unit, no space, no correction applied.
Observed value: 2.5A
